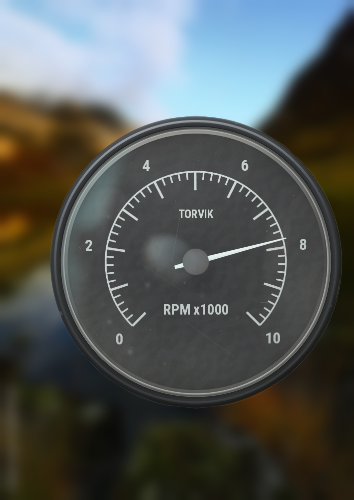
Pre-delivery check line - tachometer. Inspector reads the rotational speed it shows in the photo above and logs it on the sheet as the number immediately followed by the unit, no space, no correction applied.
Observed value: 7800rpm
